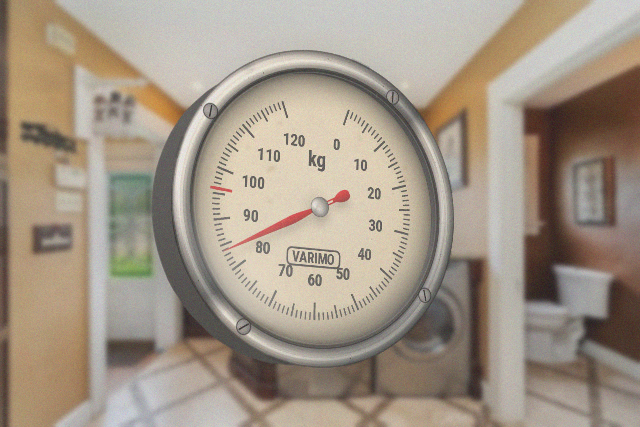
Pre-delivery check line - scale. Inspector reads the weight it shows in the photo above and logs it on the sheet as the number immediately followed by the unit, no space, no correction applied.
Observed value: 84kg
